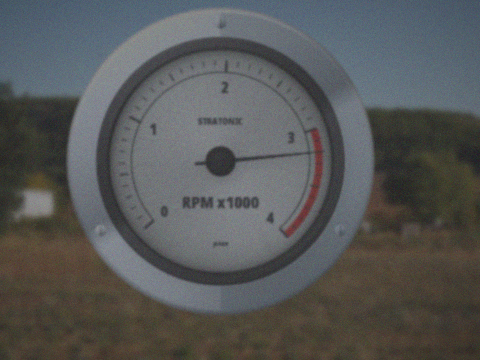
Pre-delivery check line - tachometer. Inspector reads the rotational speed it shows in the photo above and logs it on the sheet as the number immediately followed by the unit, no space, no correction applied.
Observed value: 3200rpm
